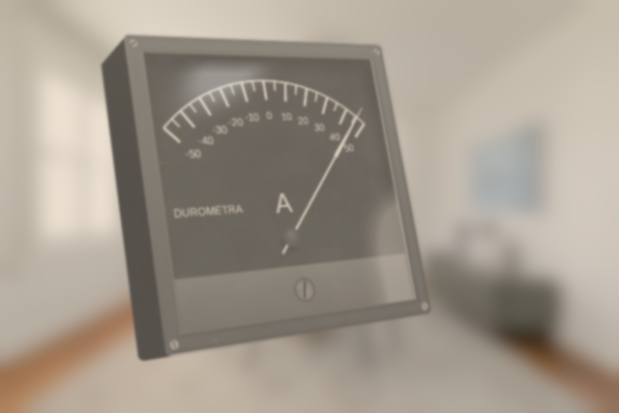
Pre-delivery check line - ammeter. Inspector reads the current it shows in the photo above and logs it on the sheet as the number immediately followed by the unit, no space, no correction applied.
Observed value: 45A
